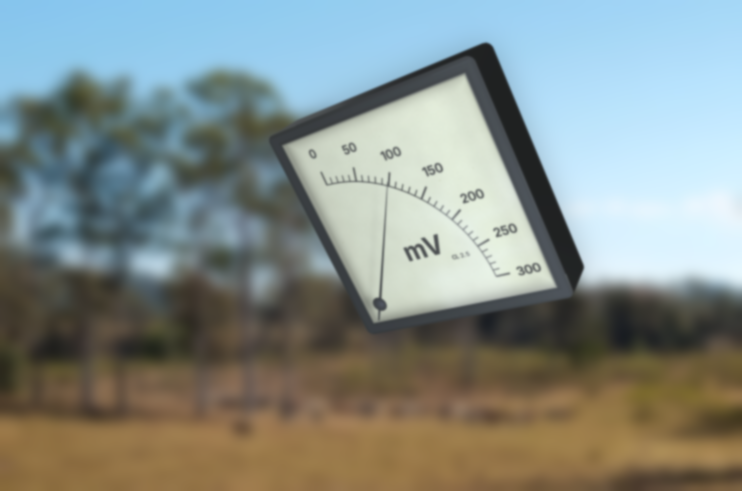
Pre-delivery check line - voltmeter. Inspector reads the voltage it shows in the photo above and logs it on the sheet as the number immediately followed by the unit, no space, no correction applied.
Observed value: 100mV
